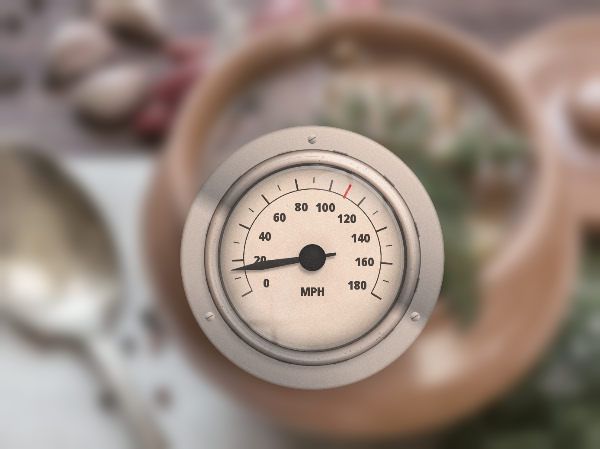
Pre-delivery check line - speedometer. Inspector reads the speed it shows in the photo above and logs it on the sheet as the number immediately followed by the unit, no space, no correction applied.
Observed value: 15mph
